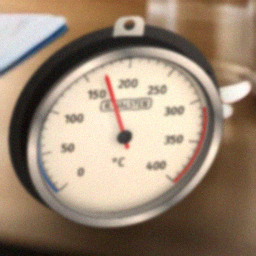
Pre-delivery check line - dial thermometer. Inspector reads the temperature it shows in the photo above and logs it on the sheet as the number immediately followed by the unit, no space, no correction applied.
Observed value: 170°C
